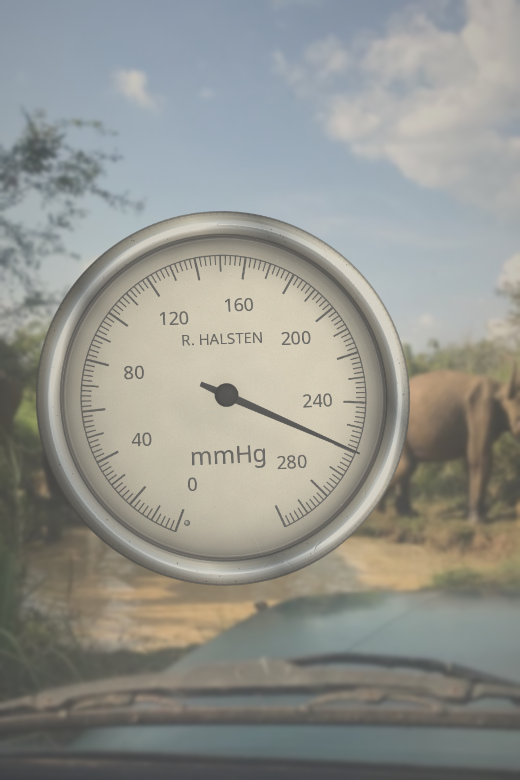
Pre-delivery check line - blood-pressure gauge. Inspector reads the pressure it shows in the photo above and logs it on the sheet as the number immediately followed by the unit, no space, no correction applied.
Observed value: 260mmHg
